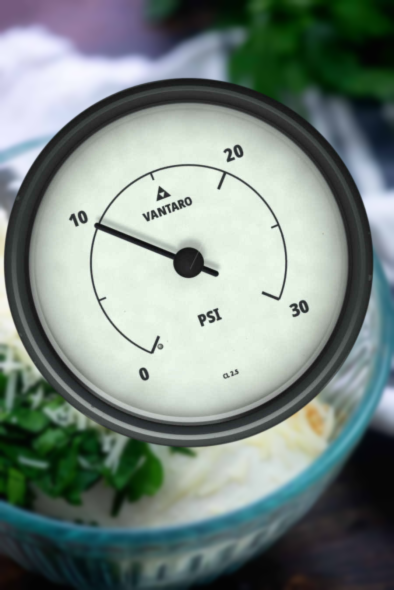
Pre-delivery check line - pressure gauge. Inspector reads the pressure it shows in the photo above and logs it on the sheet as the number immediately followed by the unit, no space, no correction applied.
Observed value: 10psi
